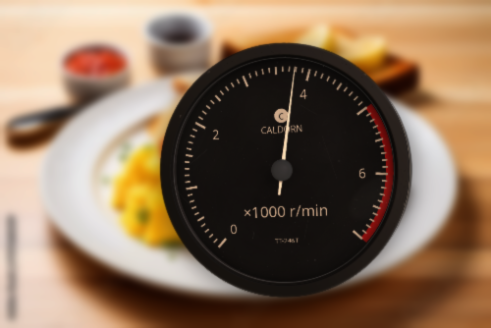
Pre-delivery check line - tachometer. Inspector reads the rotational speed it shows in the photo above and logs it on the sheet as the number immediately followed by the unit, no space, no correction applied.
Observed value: 3800rpm
